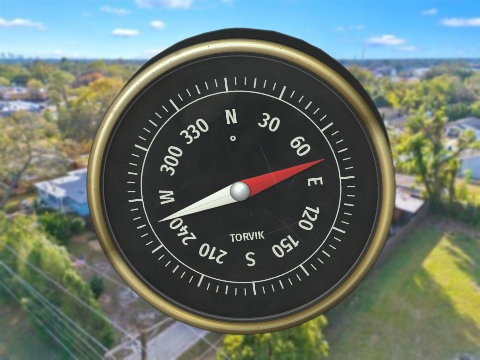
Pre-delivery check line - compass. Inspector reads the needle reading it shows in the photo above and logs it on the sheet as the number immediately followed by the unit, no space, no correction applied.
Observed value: 75°
